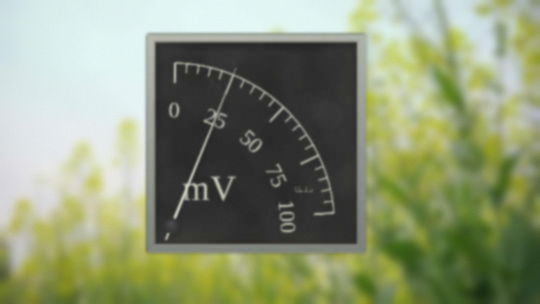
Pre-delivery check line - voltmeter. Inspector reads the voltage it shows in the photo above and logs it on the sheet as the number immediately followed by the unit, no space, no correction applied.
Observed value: 25mV
